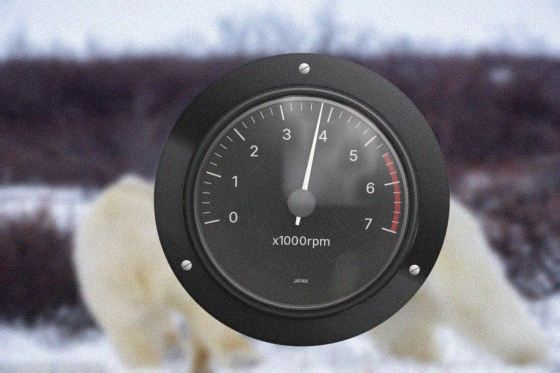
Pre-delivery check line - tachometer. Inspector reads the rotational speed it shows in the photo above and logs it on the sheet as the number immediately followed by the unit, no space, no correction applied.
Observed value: 3800rpm
